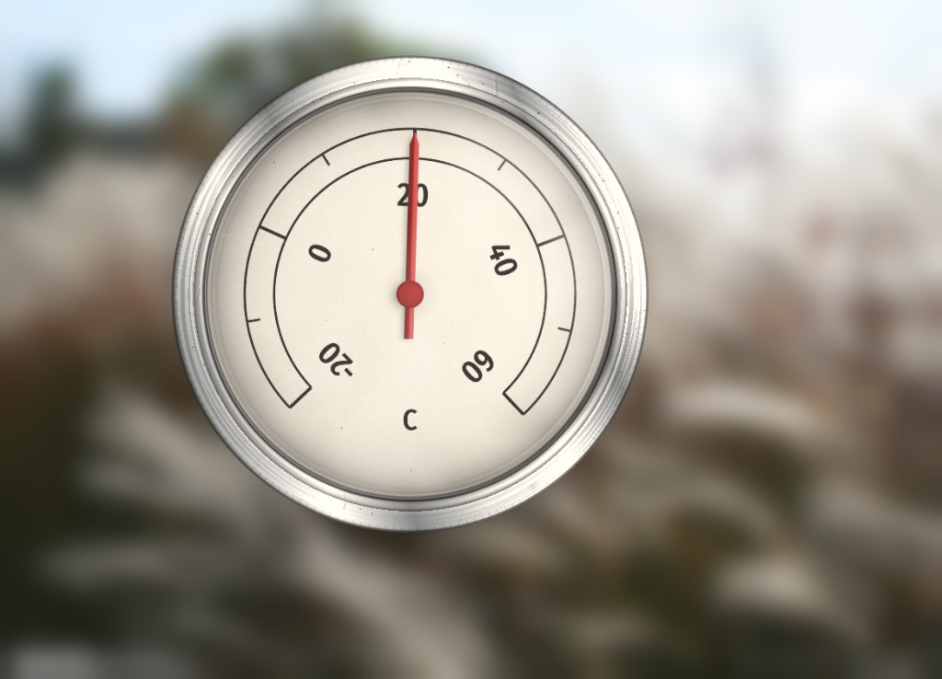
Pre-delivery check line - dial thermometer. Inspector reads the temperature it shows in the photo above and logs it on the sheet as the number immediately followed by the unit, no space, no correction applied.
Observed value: 20°C
